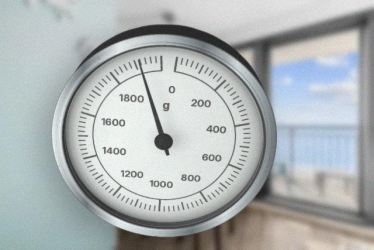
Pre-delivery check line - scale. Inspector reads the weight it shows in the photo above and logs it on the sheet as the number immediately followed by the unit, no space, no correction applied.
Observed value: 1920g
